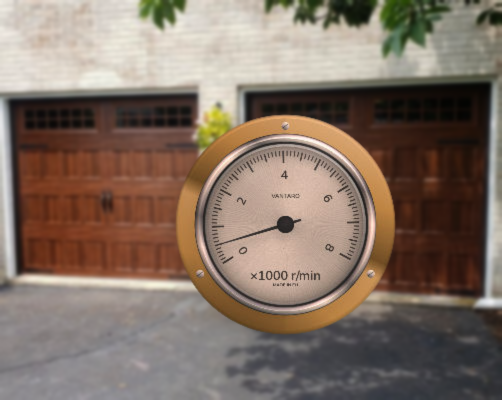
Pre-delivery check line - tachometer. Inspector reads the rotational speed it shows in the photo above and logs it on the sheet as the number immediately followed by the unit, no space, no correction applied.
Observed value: 500rpm
